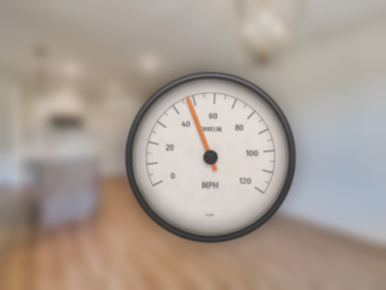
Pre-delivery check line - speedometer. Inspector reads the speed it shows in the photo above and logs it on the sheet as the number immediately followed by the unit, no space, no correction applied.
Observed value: 47.5mph
